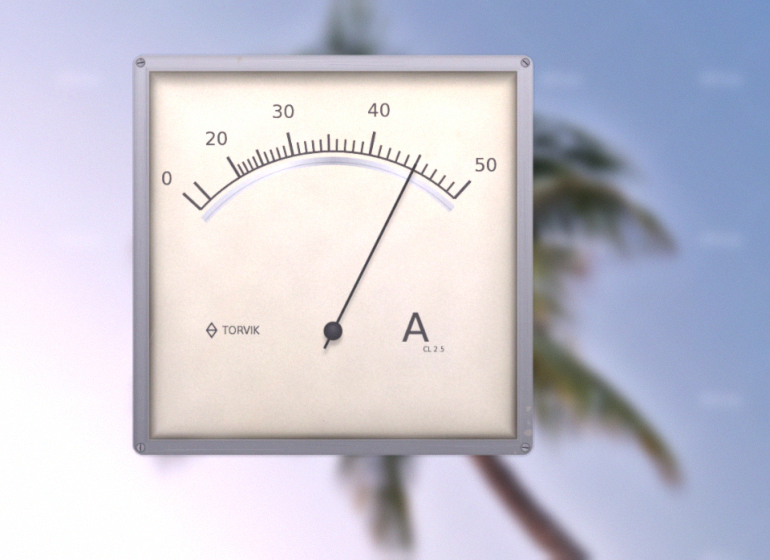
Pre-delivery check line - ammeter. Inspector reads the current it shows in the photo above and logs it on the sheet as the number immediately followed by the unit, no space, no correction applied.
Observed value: 45A
